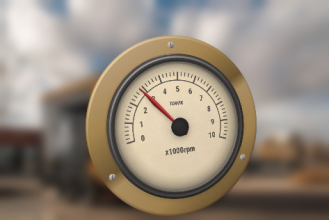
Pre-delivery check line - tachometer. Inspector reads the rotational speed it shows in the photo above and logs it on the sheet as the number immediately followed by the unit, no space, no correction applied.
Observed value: 2800rpm
